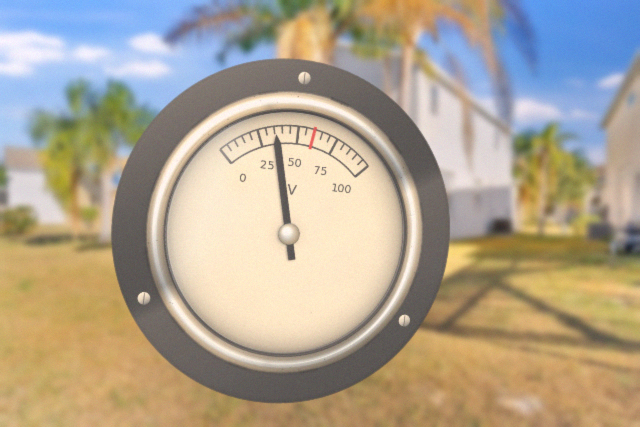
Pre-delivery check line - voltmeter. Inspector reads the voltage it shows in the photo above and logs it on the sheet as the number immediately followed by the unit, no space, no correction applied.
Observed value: 35V
